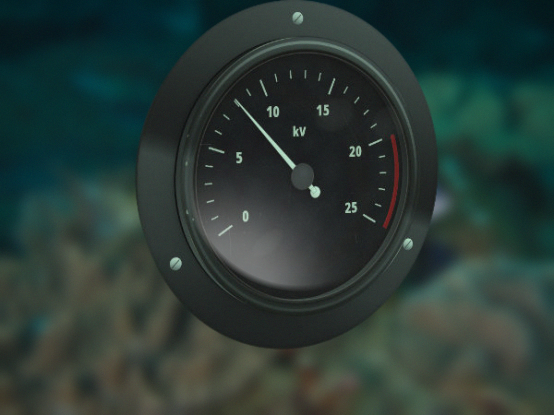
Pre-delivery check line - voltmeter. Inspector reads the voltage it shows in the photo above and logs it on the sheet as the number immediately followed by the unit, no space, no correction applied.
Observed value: 8kV
